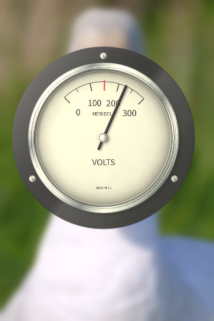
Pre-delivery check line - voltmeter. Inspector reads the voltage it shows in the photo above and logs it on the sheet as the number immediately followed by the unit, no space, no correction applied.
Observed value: 225V
